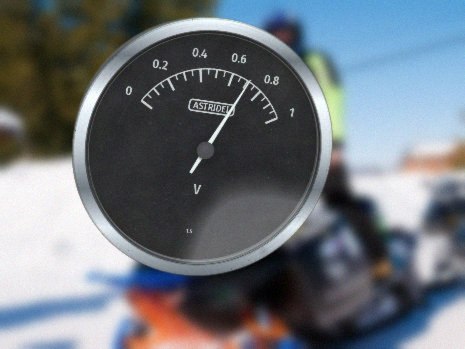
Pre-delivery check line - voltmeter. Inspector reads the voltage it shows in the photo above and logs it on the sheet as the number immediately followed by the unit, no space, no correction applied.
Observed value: 0.7V
